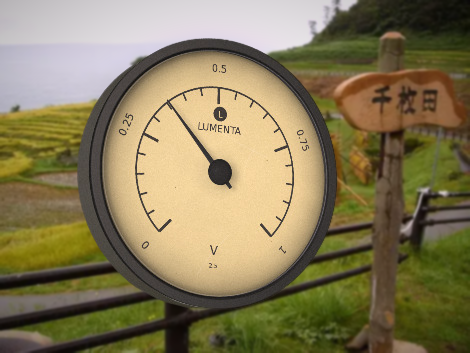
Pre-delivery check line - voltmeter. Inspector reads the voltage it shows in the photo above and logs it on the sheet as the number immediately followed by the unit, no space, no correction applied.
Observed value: 0.35V
